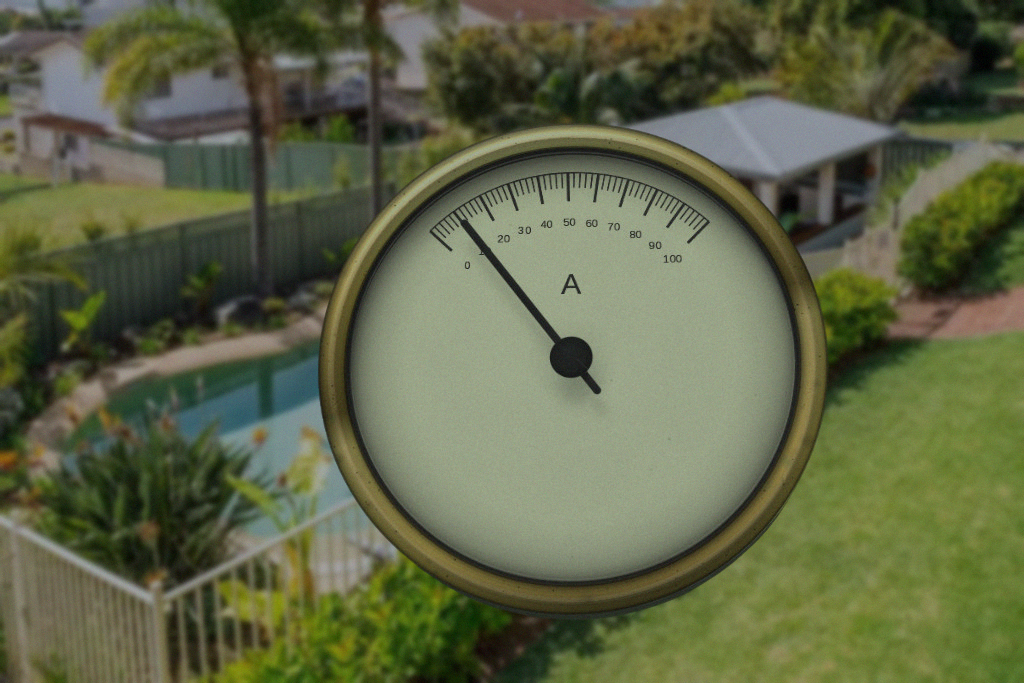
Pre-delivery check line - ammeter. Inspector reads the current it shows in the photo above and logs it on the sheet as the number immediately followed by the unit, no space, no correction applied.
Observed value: 10A
